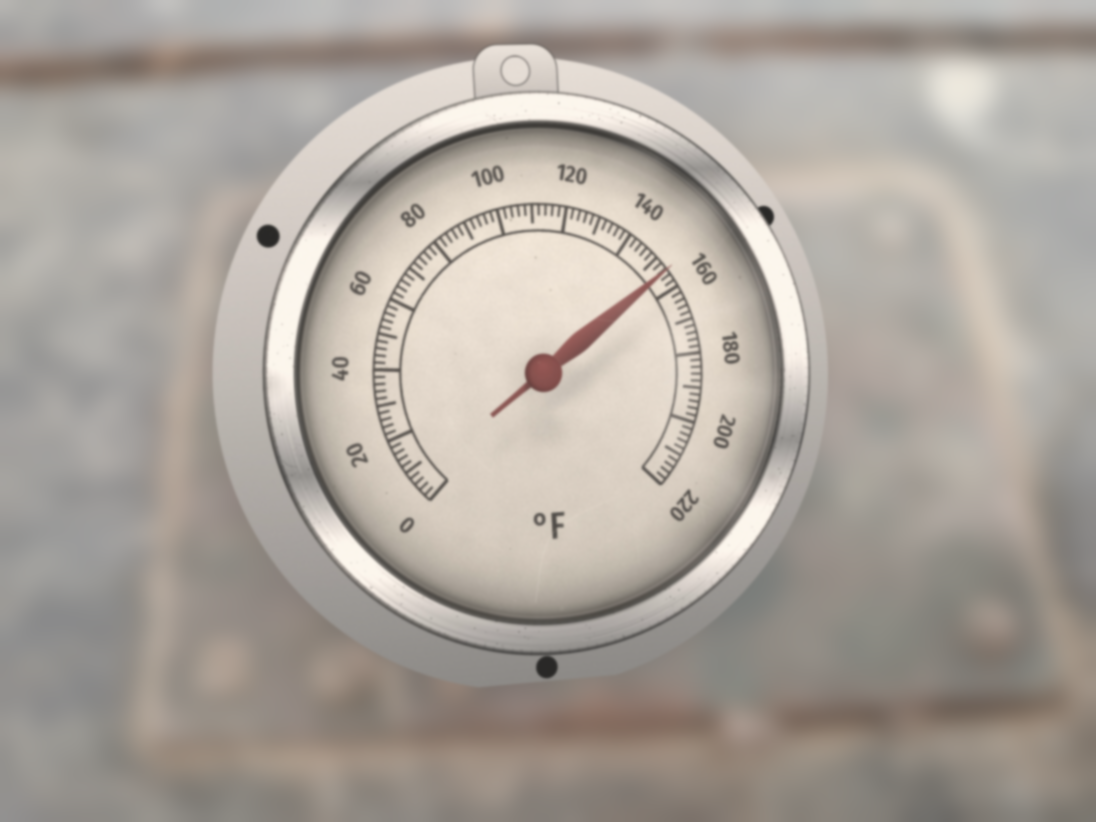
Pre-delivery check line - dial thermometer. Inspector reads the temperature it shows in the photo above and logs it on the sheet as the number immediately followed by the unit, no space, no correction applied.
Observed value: 154°F
